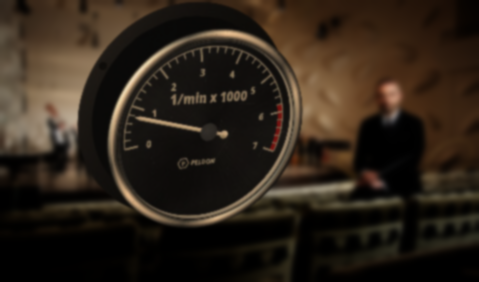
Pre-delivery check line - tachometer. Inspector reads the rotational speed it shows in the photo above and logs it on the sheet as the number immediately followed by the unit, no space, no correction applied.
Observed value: 800rpm
